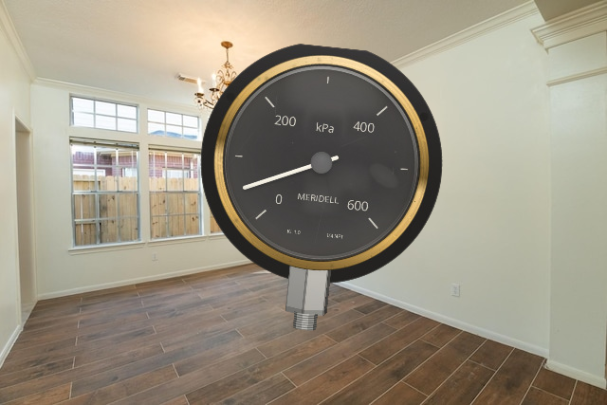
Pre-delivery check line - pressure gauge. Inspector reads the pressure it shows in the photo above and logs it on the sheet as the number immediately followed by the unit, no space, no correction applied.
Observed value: 50kPa
